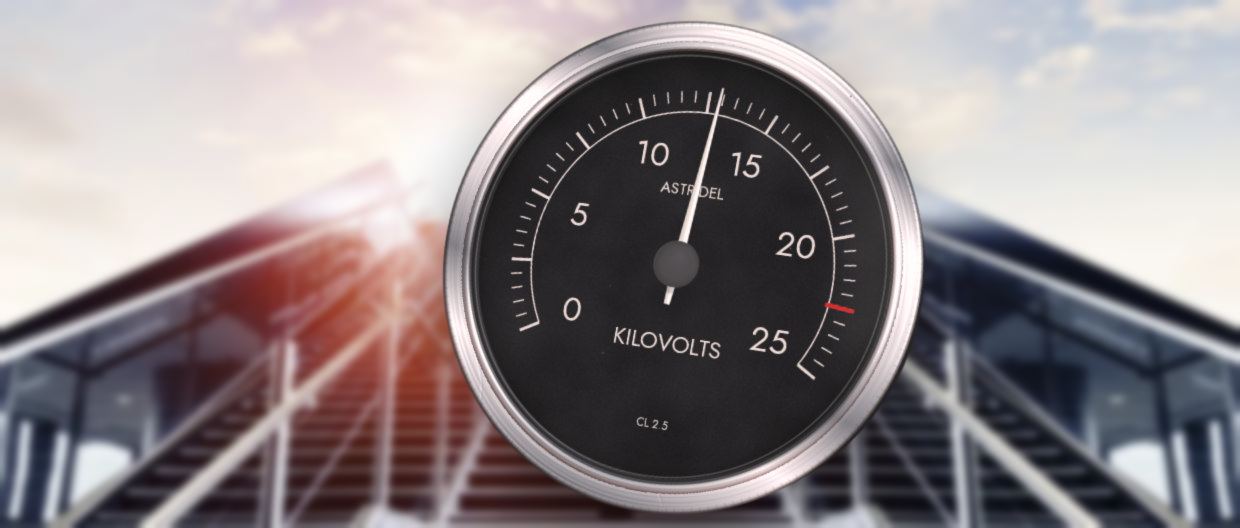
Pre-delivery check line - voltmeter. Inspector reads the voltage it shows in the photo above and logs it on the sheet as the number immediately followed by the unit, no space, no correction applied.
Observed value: 13kV
